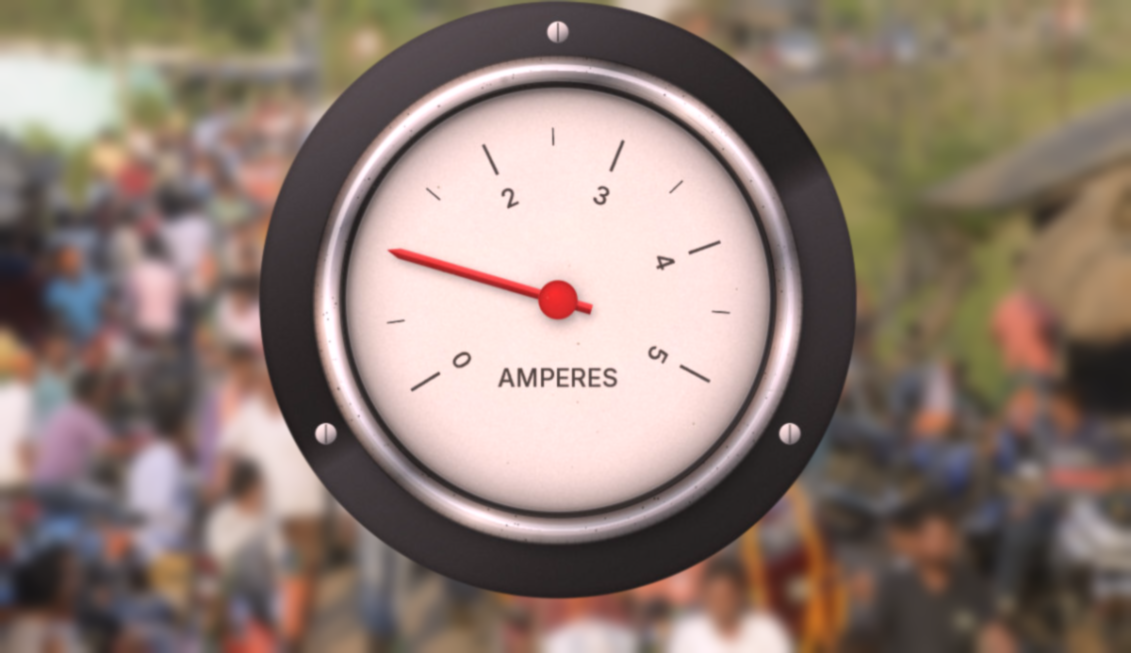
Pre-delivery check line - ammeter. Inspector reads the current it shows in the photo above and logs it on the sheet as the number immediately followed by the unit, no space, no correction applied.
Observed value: 1A
